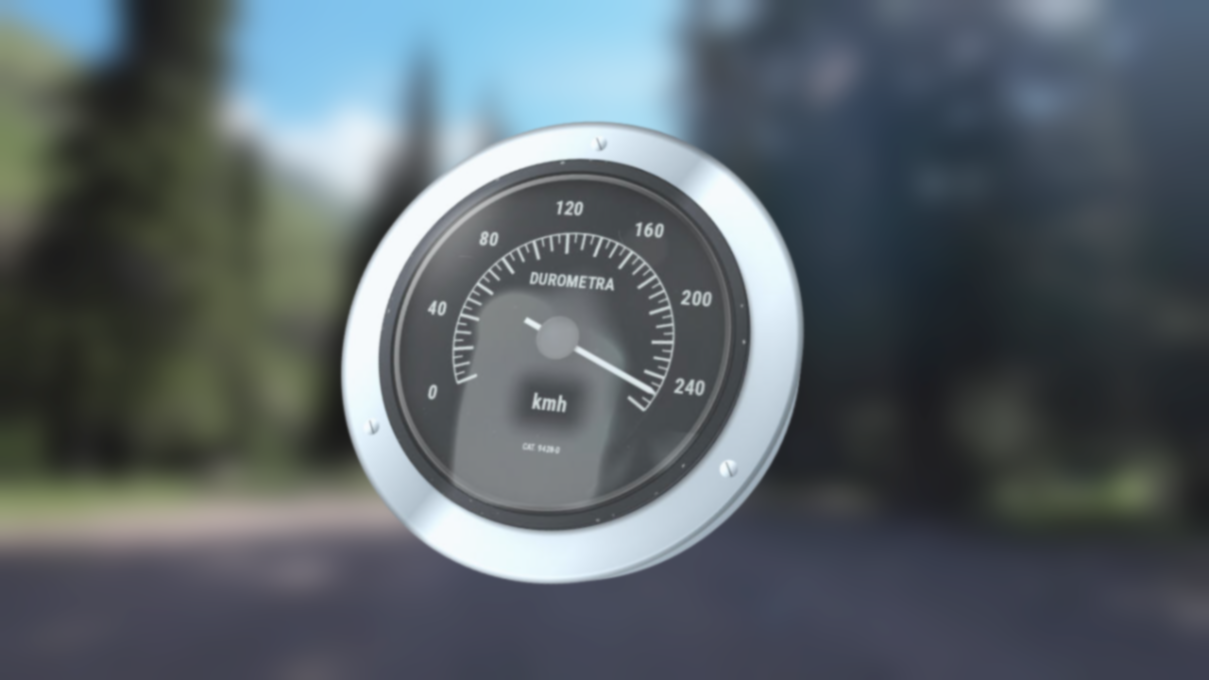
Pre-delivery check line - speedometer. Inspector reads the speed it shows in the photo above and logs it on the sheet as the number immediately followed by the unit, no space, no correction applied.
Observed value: 250km/h
